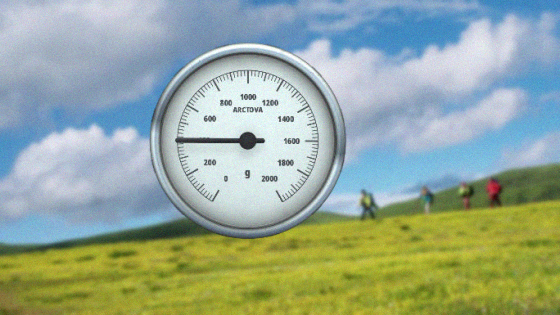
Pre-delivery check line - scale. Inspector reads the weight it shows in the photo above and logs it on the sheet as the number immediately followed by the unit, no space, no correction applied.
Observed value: 400g
